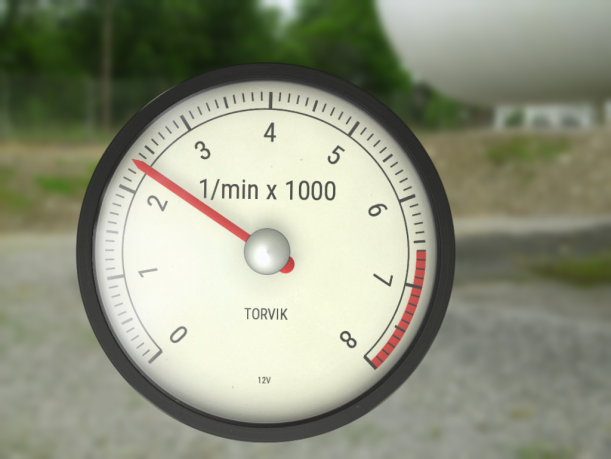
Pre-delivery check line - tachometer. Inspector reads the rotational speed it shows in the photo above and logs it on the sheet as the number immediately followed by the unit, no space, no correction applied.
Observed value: 2300rpm
